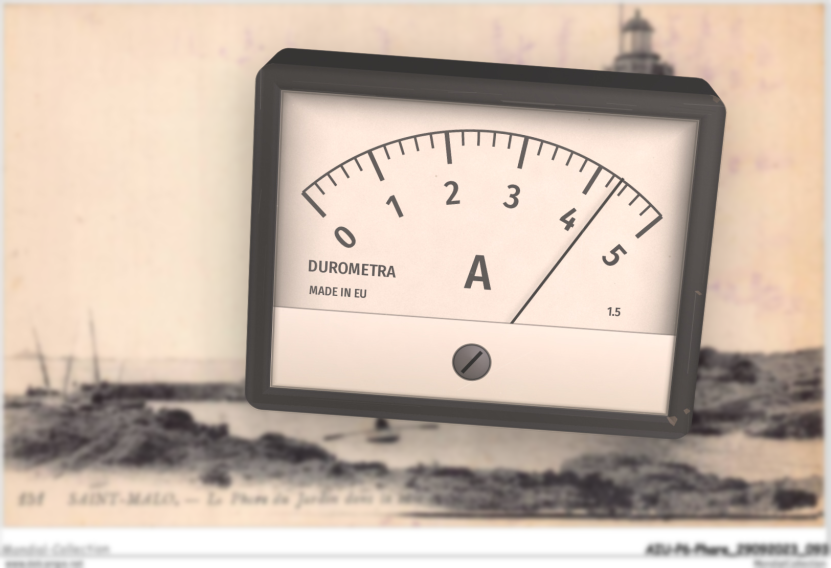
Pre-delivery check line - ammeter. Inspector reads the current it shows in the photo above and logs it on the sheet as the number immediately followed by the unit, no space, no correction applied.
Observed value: 4.3A
